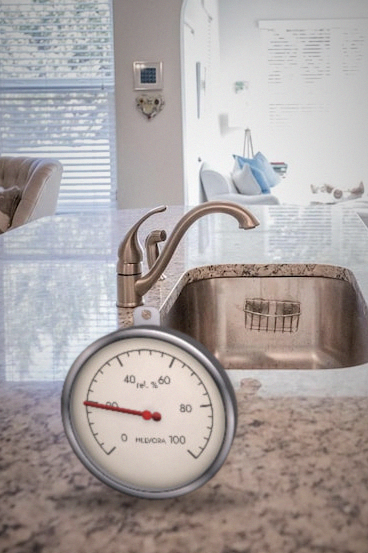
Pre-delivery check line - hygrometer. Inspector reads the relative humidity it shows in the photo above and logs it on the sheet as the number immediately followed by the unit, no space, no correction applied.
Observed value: 20%
